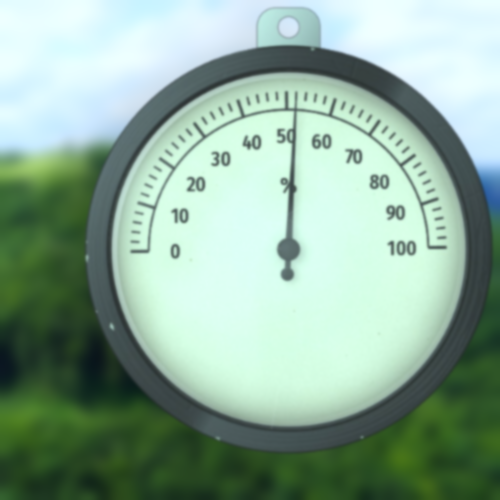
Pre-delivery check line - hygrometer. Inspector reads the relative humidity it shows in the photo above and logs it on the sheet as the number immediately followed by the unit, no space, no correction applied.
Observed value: 52%
